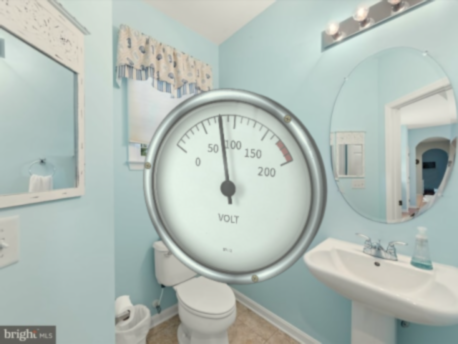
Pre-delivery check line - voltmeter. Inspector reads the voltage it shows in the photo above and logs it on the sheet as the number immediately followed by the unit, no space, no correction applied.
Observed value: 80V
